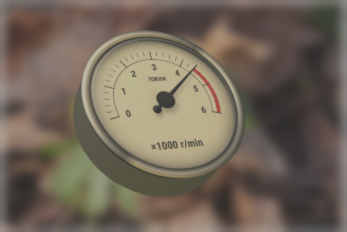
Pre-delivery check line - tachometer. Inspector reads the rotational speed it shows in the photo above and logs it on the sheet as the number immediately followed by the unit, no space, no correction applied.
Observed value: 4400rpm
